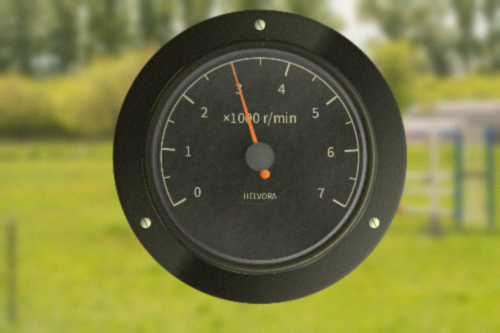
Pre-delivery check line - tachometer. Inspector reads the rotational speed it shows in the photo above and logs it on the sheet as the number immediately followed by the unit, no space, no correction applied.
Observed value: 3000rpm
